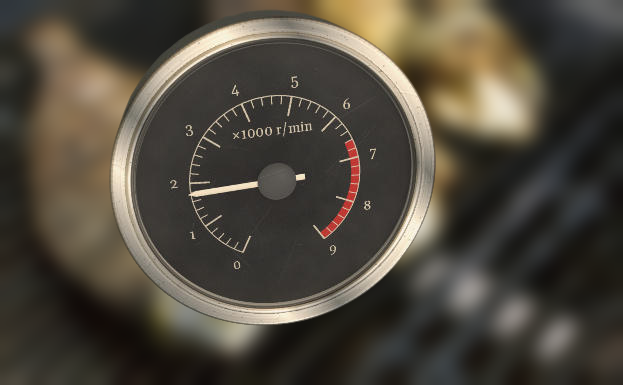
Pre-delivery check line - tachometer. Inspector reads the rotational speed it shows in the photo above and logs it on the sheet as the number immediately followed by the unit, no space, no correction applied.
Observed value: 1800rpm
